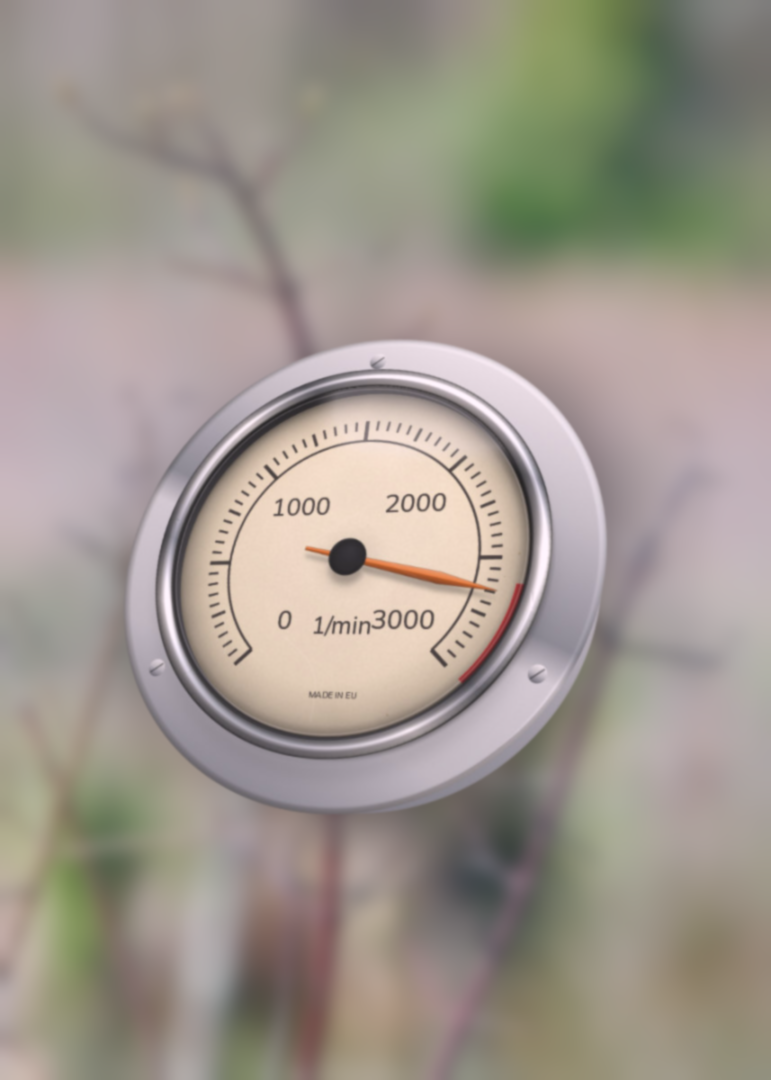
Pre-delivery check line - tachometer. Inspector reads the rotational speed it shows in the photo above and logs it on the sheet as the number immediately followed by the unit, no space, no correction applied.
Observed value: 2650rpm
